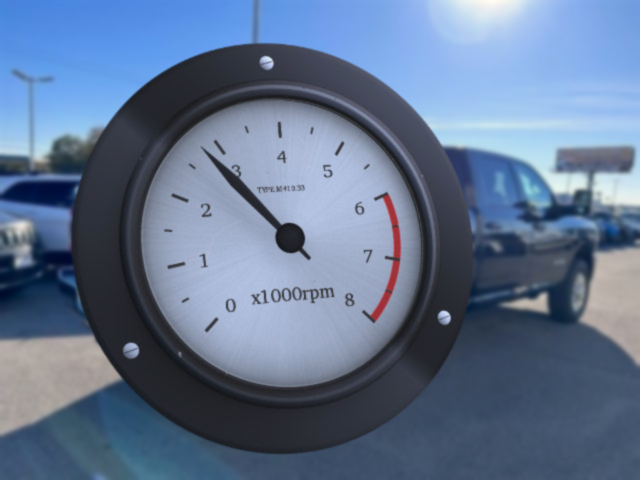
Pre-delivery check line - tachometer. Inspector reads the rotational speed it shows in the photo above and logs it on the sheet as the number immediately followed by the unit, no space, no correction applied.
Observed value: 2750rpm
